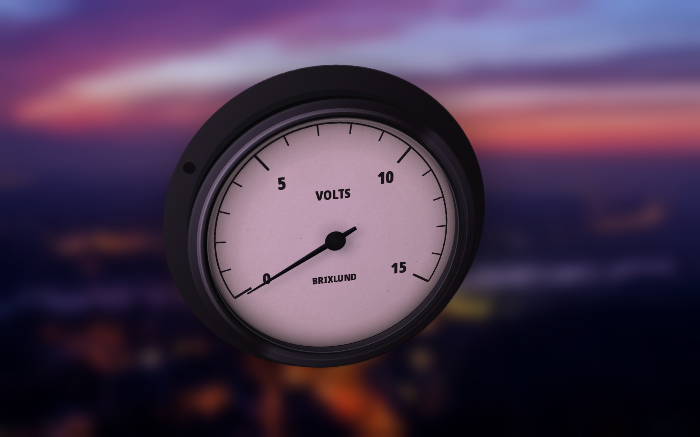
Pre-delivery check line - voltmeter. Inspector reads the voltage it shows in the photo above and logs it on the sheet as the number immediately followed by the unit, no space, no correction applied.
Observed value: 0V
